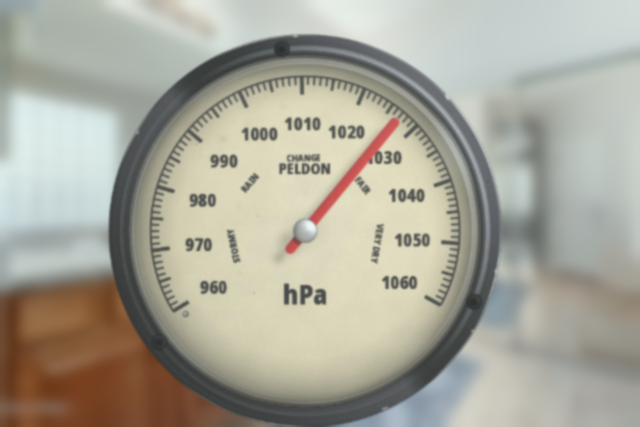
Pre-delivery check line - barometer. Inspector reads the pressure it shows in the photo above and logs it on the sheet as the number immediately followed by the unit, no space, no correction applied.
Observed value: 1027hPa
